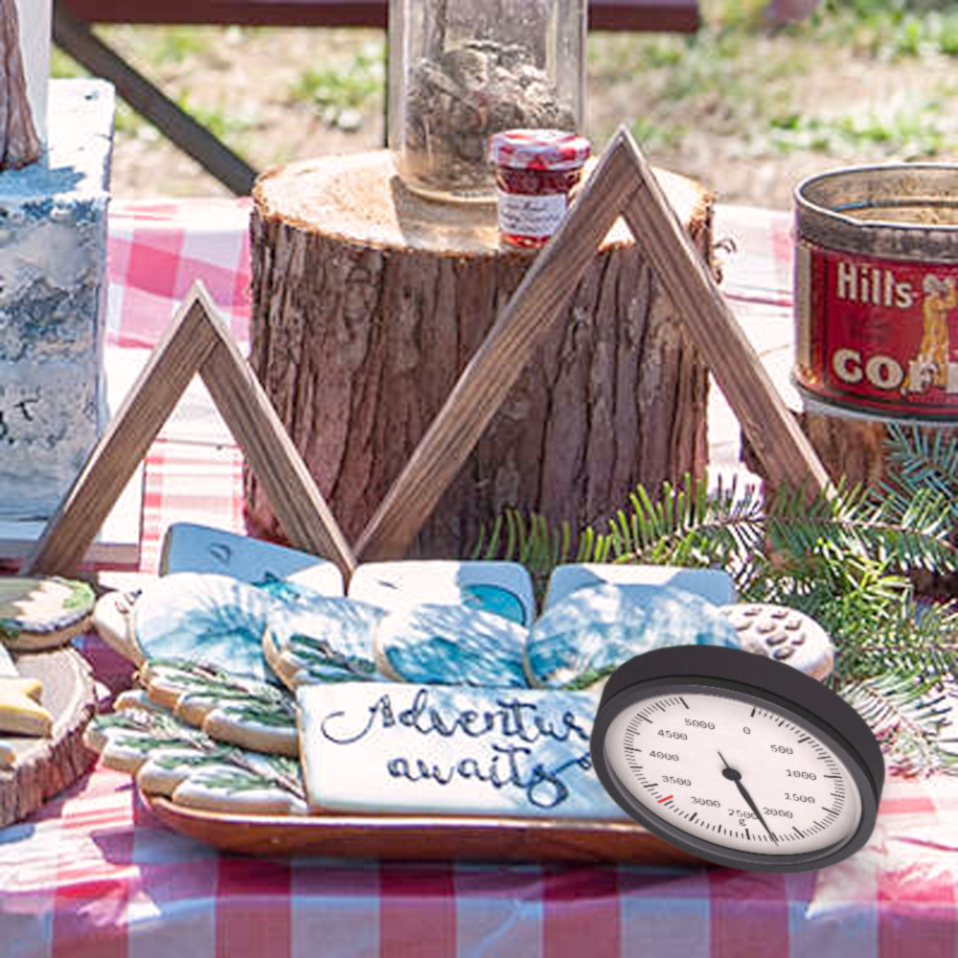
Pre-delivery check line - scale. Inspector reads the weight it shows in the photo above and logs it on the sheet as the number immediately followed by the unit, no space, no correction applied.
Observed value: 2250g
